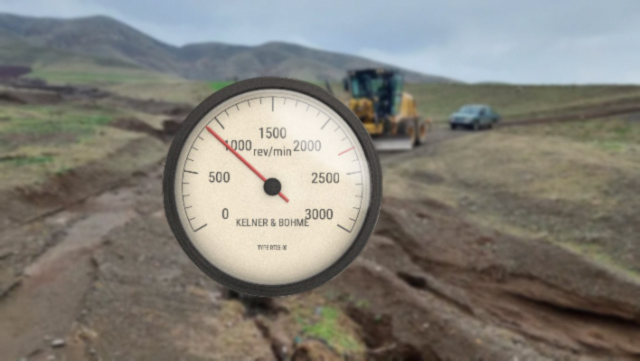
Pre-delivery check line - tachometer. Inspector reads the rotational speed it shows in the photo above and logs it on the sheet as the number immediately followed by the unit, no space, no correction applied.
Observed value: 900rpm
